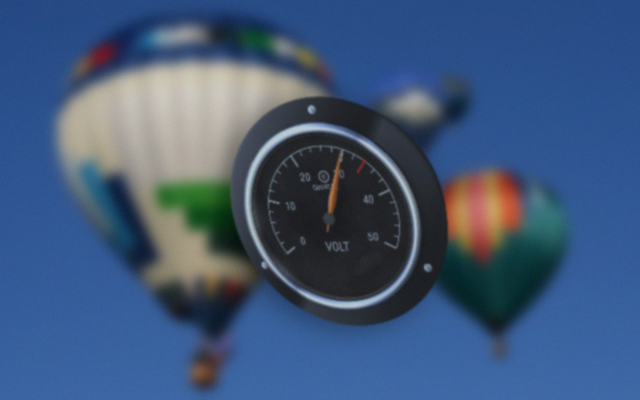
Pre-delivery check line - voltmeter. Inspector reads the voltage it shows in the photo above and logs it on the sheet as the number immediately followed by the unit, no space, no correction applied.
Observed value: 30V
